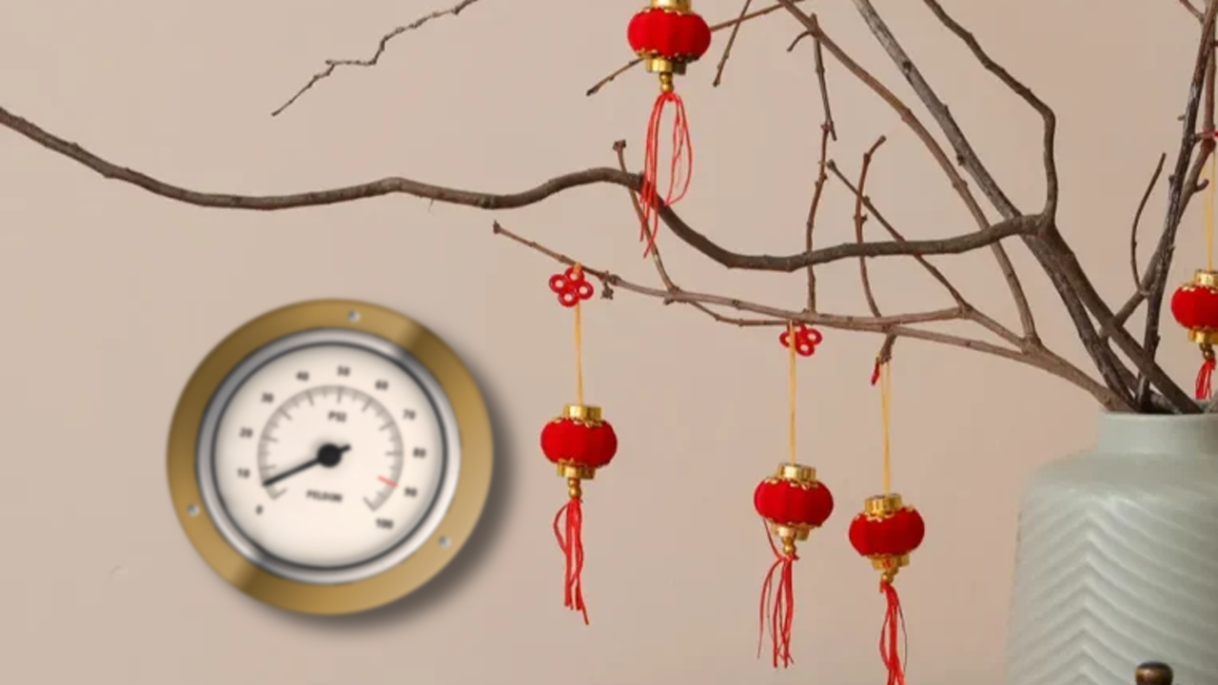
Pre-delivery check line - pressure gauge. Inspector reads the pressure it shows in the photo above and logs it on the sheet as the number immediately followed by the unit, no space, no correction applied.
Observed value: 5psi
